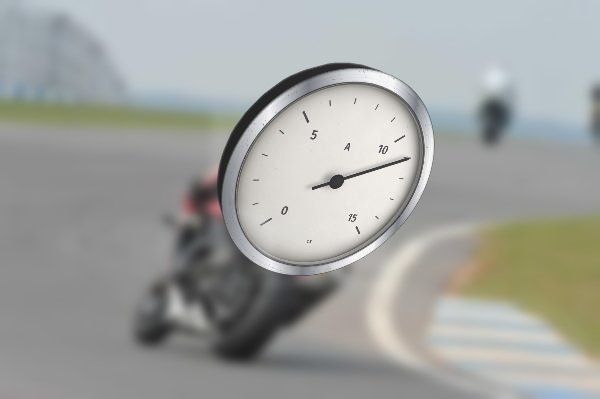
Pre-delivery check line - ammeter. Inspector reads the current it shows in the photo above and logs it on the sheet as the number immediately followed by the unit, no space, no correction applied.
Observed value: 11A
